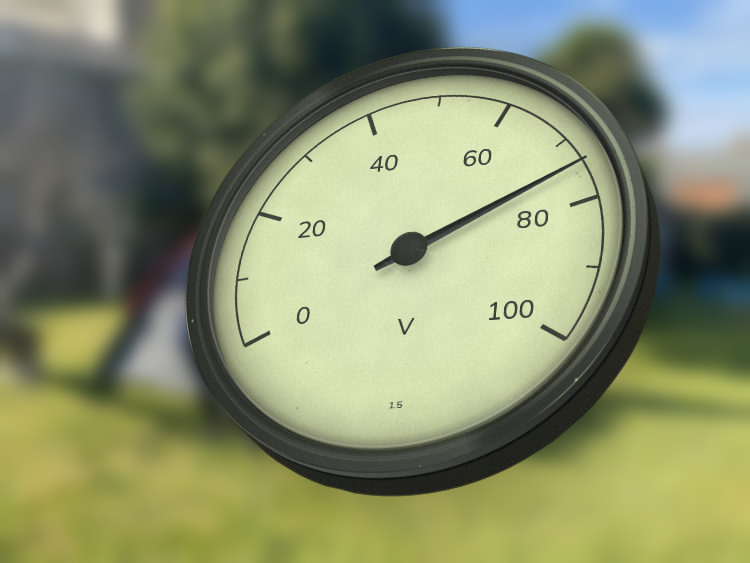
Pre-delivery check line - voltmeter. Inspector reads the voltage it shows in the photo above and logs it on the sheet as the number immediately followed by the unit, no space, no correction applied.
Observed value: 75V
